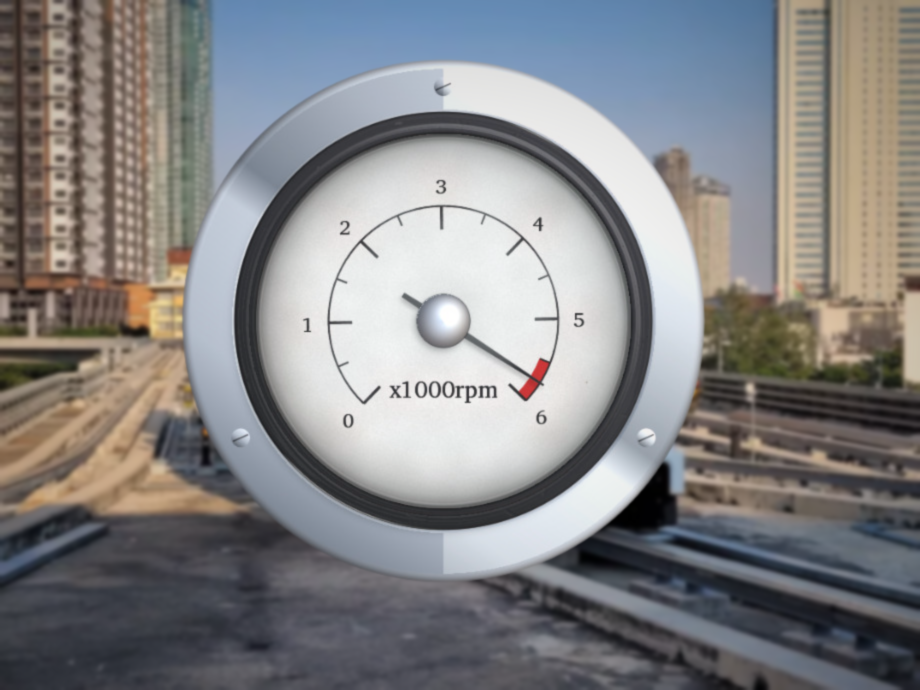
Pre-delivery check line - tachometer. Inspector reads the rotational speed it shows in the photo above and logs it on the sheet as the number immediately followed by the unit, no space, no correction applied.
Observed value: 5750rpm
